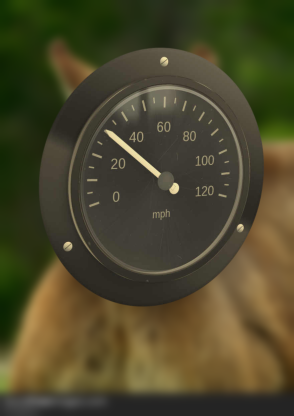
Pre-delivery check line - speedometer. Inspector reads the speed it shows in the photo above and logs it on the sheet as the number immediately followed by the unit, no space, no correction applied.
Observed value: 30mph
